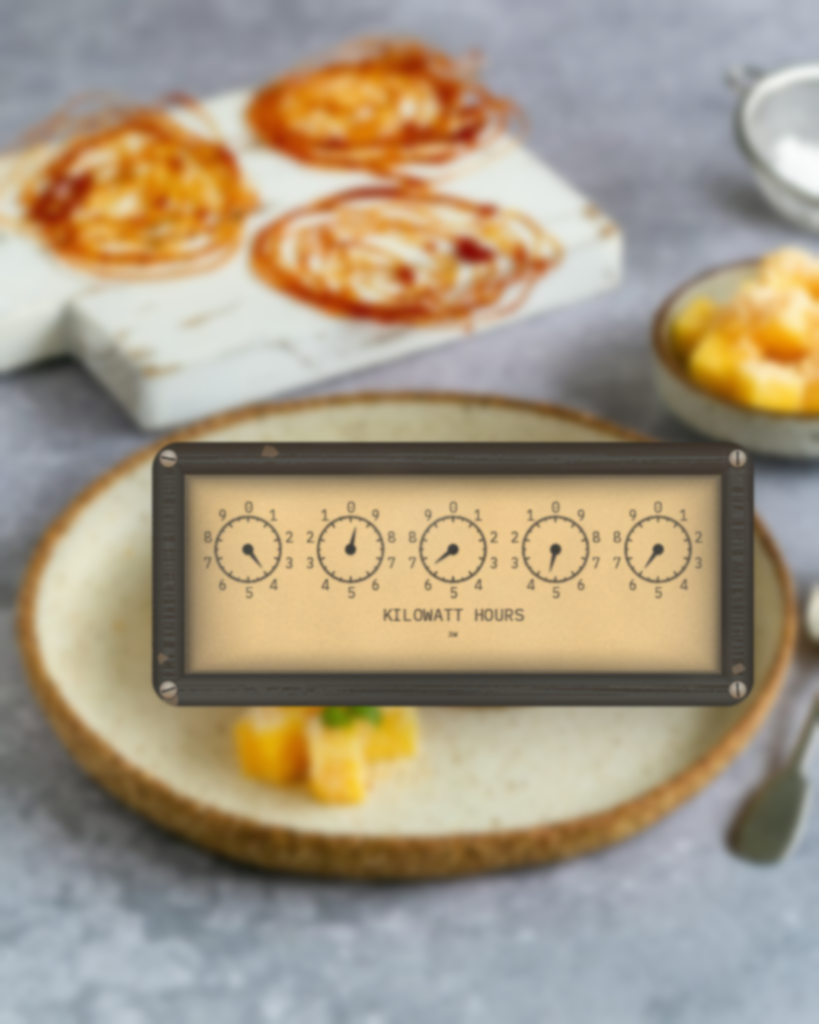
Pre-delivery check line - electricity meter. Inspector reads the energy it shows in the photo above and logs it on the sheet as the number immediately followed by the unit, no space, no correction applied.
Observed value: 39646kWh
